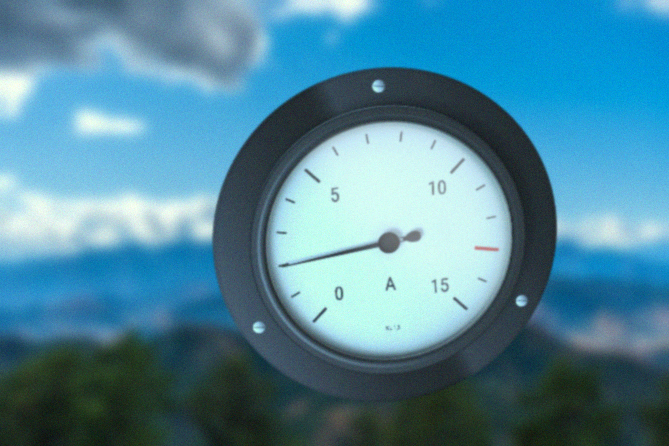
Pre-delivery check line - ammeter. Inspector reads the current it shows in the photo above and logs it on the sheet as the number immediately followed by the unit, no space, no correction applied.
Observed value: 2A
